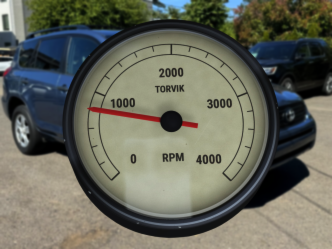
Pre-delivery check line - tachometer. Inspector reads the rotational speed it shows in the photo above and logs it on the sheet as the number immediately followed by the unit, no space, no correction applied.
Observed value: 800rpm
